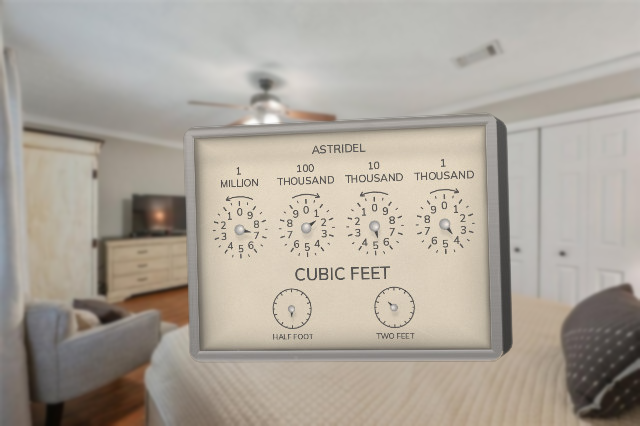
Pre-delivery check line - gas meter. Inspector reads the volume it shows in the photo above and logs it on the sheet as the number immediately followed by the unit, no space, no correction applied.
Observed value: 715400ft³
